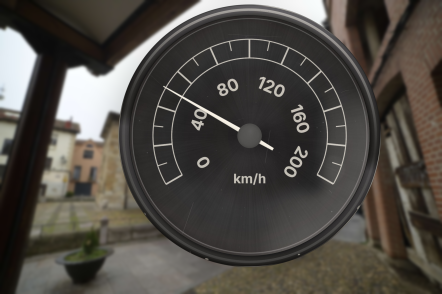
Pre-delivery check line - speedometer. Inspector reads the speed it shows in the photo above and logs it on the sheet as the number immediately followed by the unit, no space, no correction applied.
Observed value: 50km/h
